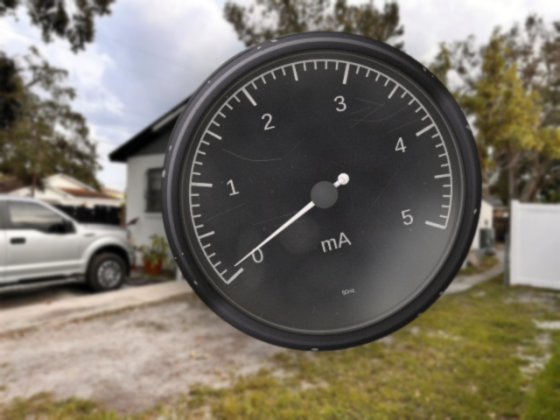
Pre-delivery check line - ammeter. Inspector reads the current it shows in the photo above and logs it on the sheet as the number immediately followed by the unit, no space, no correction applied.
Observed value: 0.1mA
